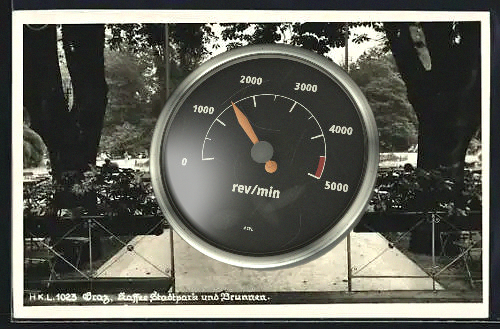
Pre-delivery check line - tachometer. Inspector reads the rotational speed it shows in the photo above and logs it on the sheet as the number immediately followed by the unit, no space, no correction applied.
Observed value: 1500rpm
